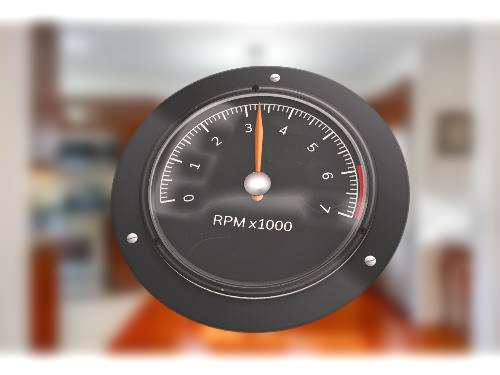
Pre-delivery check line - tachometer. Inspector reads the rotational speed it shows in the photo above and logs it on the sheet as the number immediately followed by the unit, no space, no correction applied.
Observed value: 3300rpm
